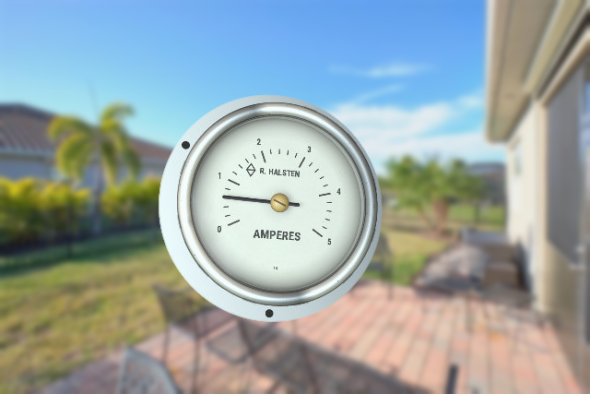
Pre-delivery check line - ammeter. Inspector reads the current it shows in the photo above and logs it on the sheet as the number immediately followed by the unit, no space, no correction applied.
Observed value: 0.6A
